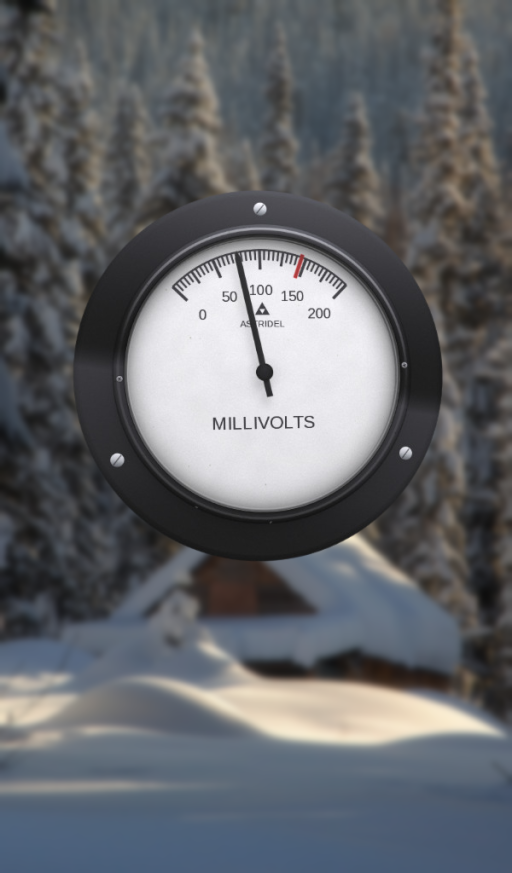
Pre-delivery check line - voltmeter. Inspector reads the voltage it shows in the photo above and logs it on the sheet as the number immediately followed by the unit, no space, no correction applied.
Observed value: 75mV
